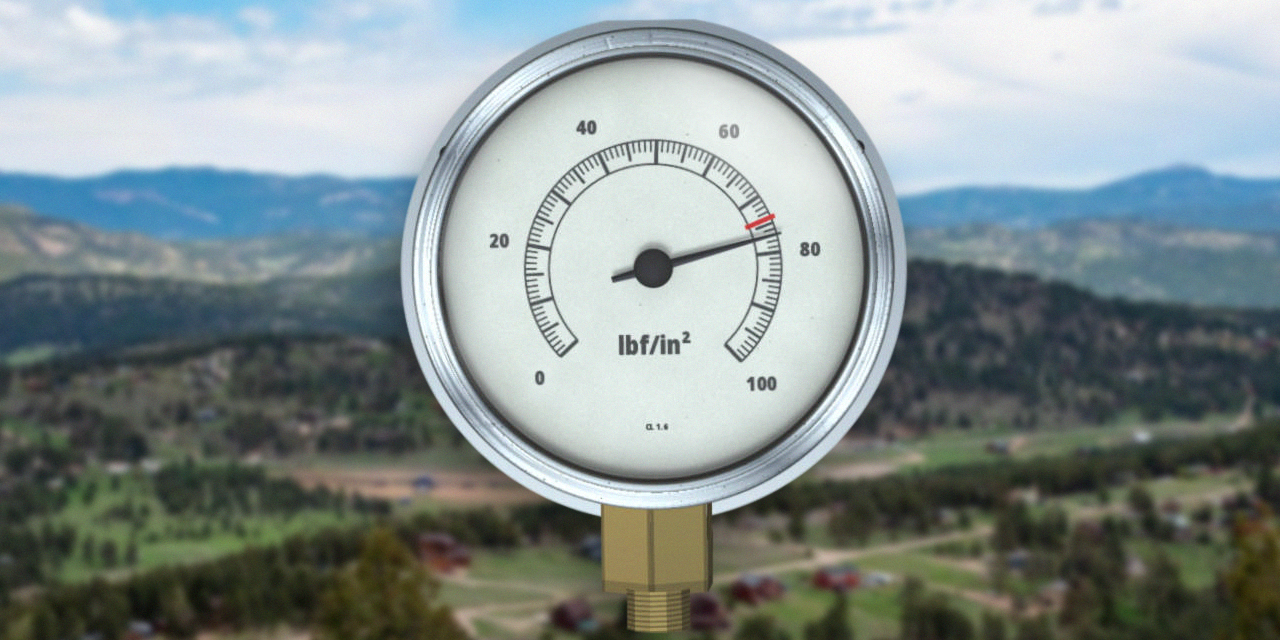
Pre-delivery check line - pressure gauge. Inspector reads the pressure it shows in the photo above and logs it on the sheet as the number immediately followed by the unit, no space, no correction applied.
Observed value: 77psi
